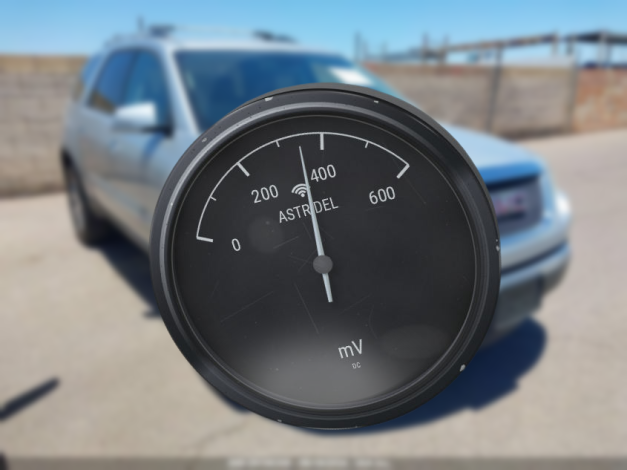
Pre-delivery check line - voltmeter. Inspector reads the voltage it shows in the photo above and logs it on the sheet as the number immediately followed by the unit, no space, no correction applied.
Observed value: 350mV
